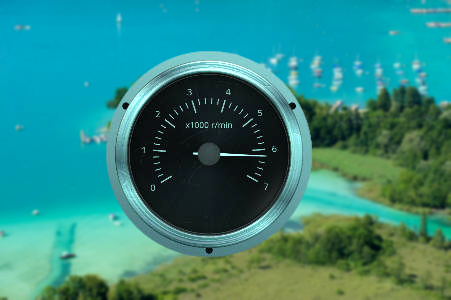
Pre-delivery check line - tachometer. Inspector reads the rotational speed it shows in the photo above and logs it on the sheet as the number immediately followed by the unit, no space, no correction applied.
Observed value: 6200rpm
